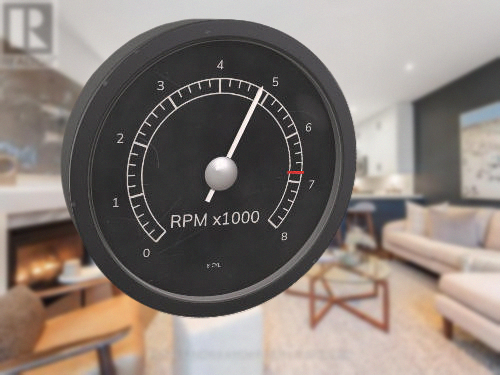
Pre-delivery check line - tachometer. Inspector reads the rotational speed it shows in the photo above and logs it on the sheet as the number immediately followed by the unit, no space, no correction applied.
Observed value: 4800rpm
